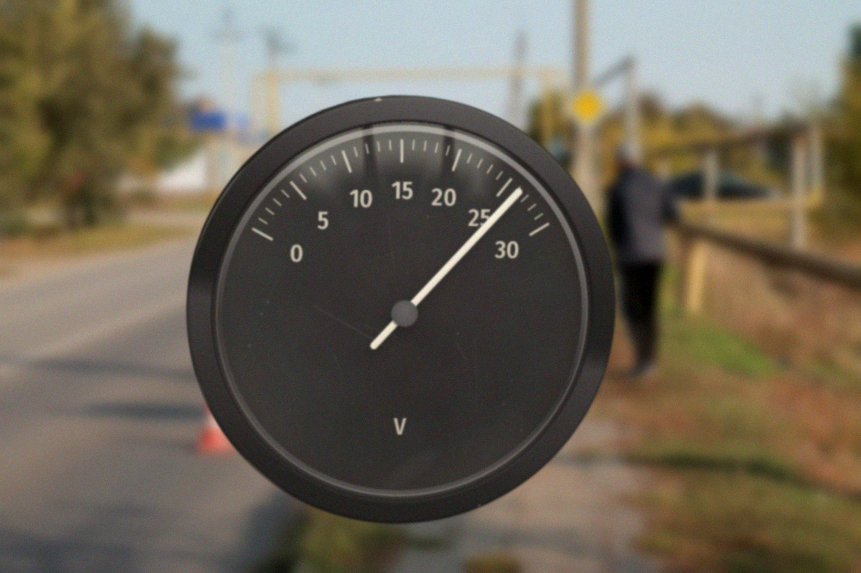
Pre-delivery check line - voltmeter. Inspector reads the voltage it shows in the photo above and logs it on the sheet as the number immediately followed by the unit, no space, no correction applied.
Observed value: 26V
